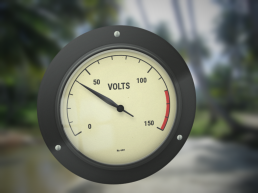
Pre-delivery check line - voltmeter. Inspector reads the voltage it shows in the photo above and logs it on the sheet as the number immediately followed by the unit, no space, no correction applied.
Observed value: 40V
